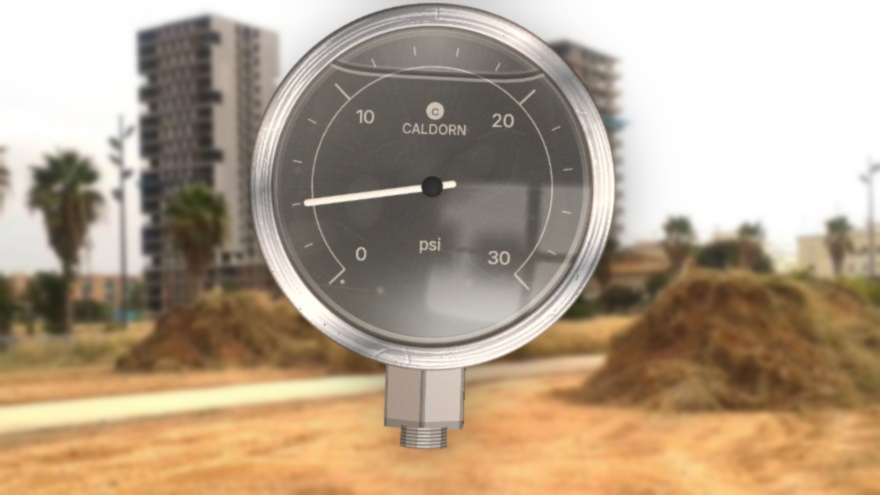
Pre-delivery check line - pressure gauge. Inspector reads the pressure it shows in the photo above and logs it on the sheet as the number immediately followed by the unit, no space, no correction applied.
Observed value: 4psi
